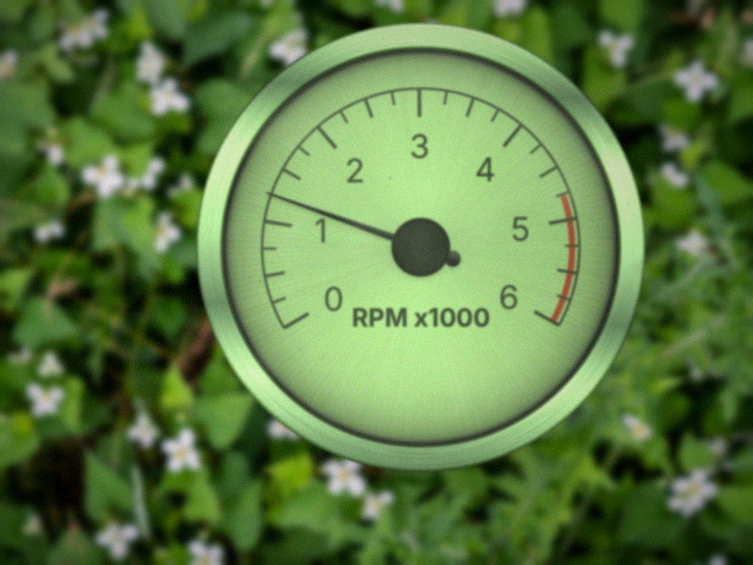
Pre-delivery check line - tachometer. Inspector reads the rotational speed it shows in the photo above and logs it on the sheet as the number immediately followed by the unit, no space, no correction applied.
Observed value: 1250rpm
